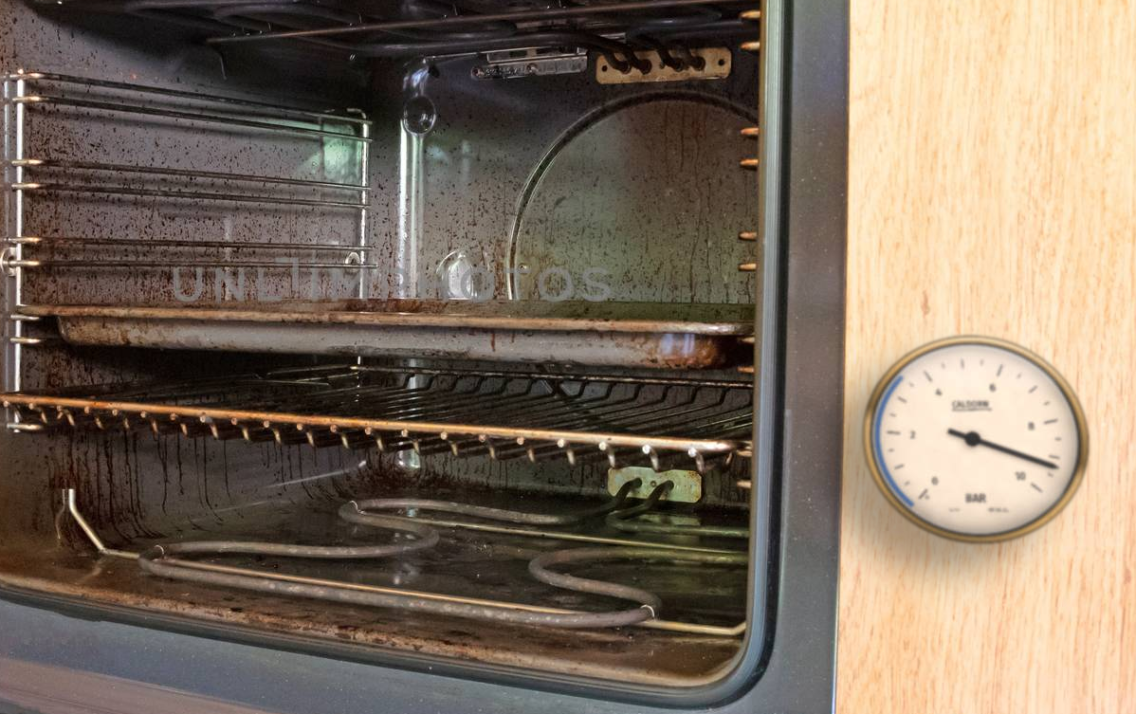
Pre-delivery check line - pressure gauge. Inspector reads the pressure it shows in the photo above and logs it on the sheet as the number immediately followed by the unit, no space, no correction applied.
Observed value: 9.25bar
